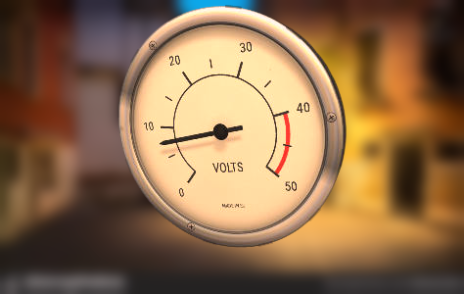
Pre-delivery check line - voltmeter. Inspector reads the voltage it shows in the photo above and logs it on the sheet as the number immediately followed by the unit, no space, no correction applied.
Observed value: 7.5V
